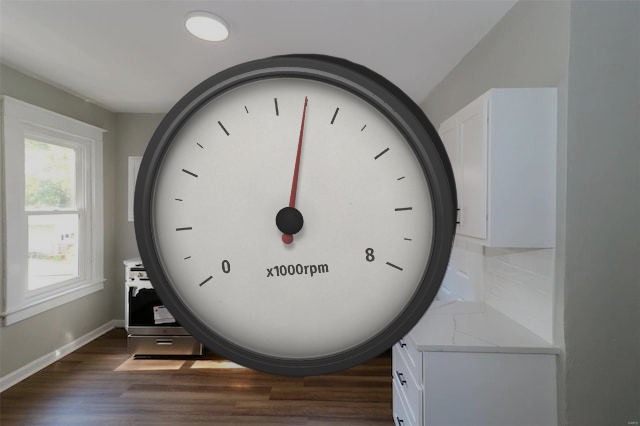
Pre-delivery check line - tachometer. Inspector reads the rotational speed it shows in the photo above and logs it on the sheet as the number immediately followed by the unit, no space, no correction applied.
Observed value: 4500rpm
